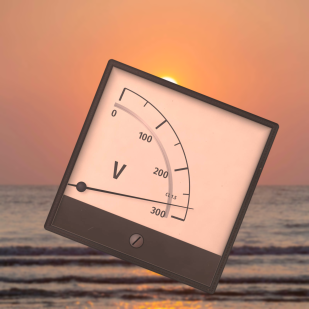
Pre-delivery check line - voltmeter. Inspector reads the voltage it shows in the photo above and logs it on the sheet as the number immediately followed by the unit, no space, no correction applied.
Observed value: 275V
